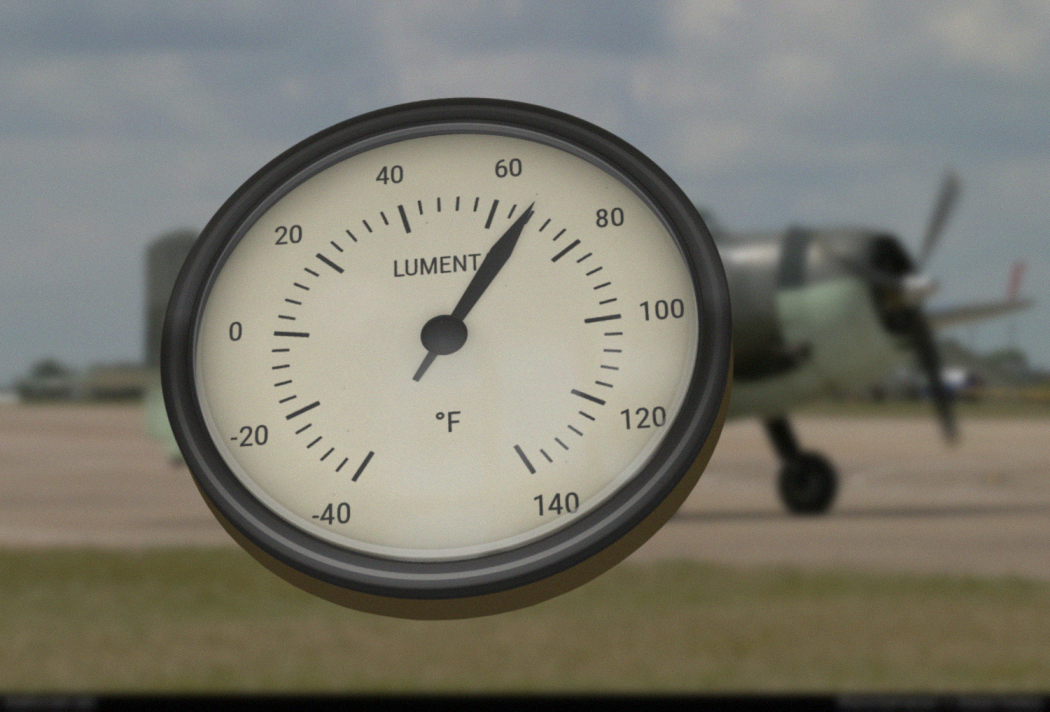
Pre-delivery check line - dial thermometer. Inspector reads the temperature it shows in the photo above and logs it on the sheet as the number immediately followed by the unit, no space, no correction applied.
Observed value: 68°F
